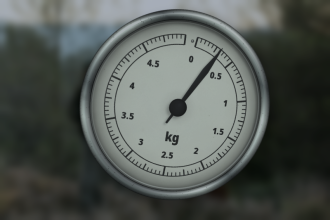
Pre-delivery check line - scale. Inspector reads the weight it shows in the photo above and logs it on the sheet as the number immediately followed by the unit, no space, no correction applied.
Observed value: 0.3kg
